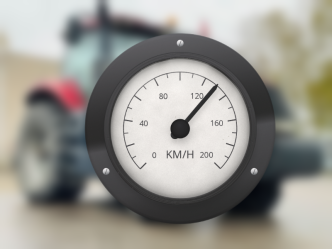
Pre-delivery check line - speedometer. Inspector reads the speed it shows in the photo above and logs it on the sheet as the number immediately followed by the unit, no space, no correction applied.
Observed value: 130km/h
